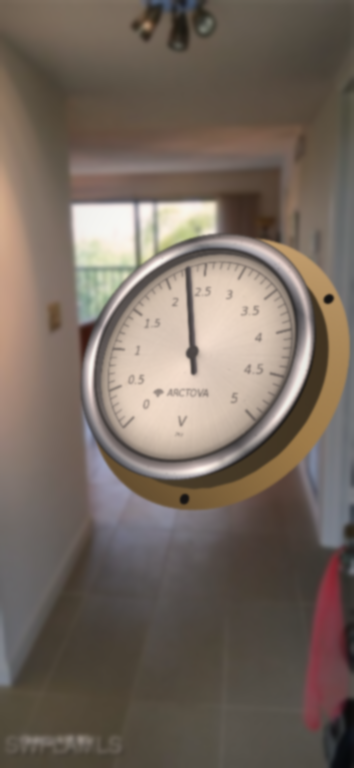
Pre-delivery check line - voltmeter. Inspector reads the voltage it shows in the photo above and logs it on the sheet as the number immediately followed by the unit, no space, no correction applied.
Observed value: 2.3V
